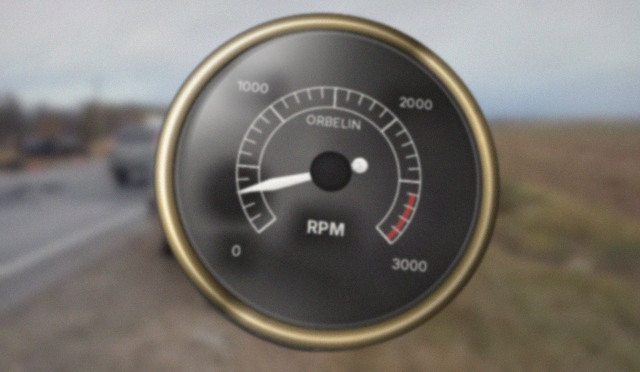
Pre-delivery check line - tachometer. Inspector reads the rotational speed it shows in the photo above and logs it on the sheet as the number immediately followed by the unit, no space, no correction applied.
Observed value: 300rpm
